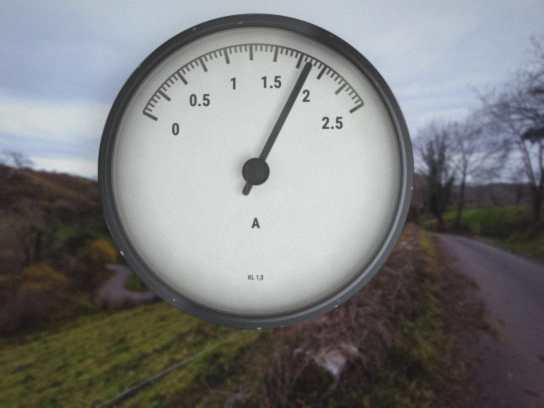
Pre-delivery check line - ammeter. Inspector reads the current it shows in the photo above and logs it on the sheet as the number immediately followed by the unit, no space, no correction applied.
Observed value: 1.85A
